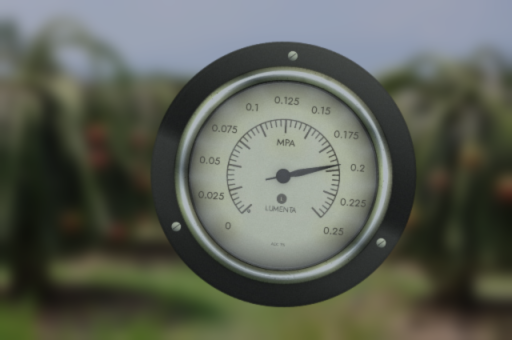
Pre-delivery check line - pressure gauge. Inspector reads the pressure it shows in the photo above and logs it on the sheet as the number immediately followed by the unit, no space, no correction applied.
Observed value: 0.195MPa
